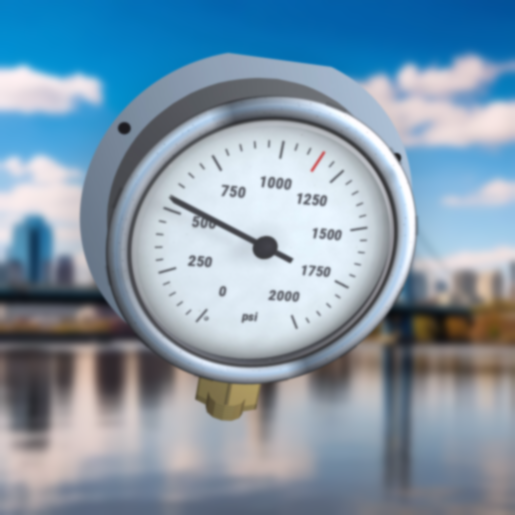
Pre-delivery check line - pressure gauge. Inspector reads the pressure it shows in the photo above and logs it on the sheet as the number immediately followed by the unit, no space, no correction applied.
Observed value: 550psi
